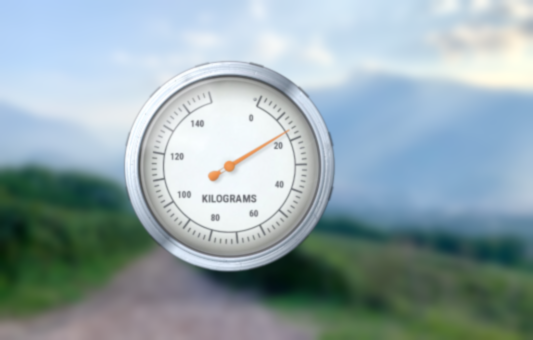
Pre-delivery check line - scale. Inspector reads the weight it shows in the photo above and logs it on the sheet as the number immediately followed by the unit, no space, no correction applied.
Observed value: 16kg
